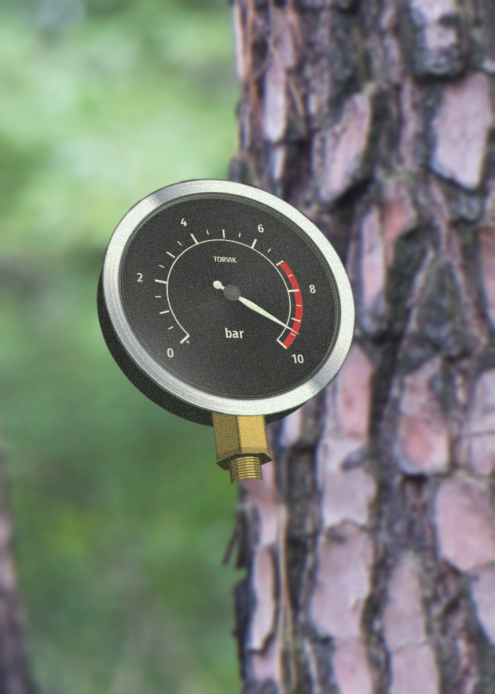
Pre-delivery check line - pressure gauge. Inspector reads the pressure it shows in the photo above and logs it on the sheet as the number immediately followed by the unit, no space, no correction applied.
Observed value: 9.5bar
